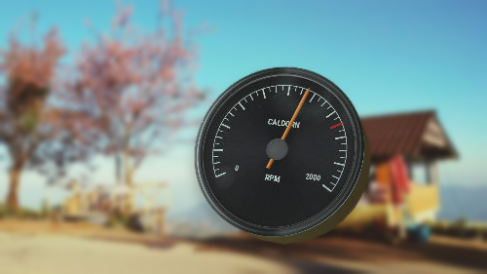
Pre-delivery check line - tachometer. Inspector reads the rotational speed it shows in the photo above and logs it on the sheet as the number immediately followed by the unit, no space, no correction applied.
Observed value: 1150rpm
